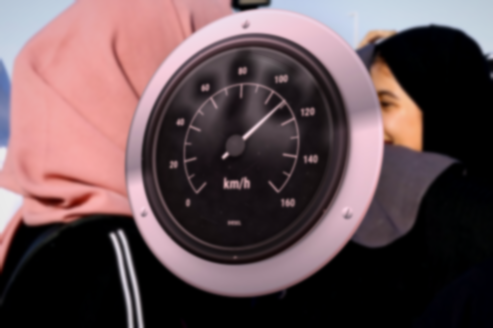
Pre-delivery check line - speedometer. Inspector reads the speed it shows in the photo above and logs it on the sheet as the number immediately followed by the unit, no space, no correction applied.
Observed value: 110km/h
